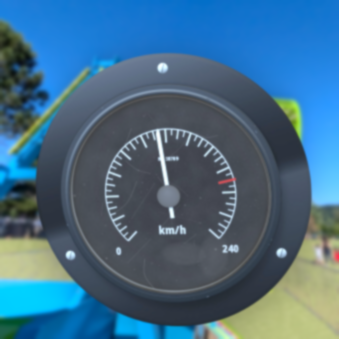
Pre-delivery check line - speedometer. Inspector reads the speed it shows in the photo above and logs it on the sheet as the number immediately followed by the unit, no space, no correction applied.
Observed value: 115km/h
